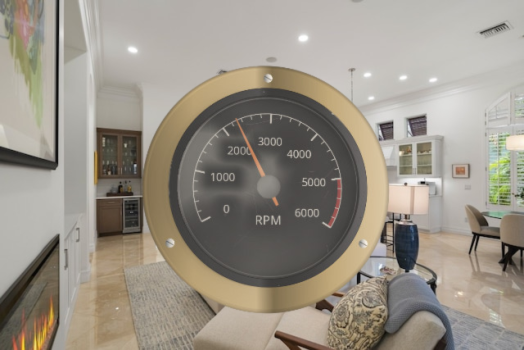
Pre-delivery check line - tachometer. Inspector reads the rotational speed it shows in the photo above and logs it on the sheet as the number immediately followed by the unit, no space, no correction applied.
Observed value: 2300rpm
